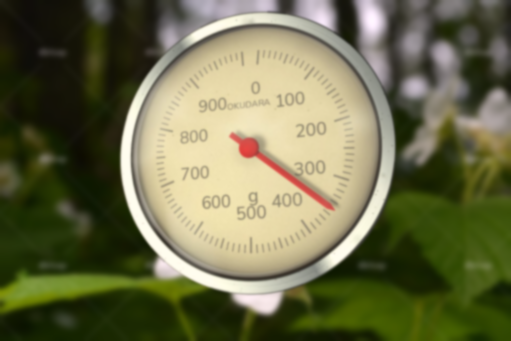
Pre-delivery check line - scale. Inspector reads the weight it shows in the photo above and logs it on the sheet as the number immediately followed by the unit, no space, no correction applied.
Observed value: 350g
